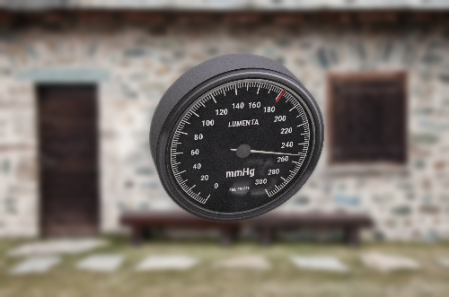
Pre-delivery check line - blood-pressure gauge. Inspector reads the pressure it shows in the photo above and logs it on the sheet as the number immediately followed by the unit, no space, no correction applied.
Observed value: 250mmHg
